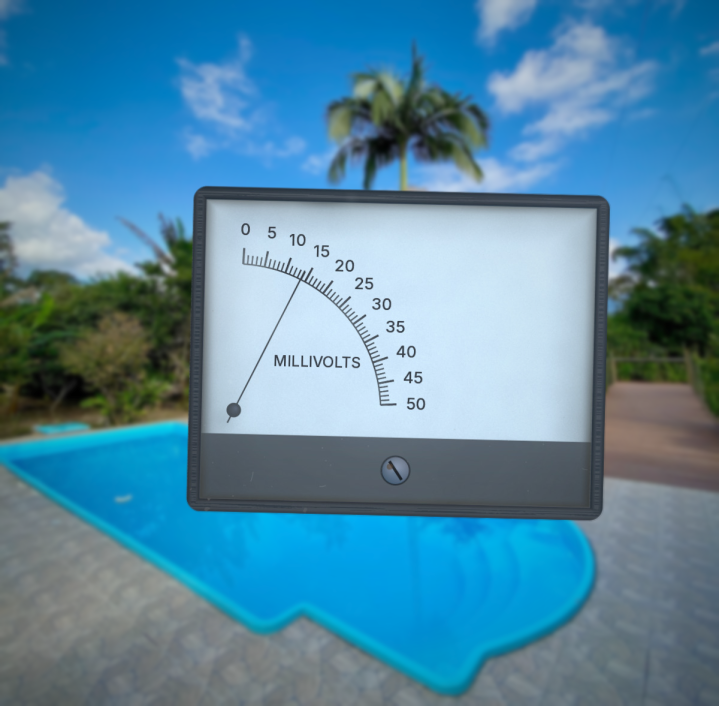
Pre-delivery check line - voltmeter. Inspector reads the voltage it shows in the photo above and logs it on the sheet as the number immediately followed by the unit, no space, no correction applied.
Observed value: 14mV
